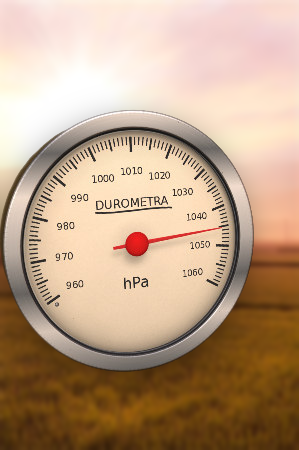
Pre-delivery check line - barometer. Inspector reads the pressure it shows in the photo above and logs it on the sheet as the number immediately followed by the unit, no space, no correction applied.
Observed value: 1045hPa
